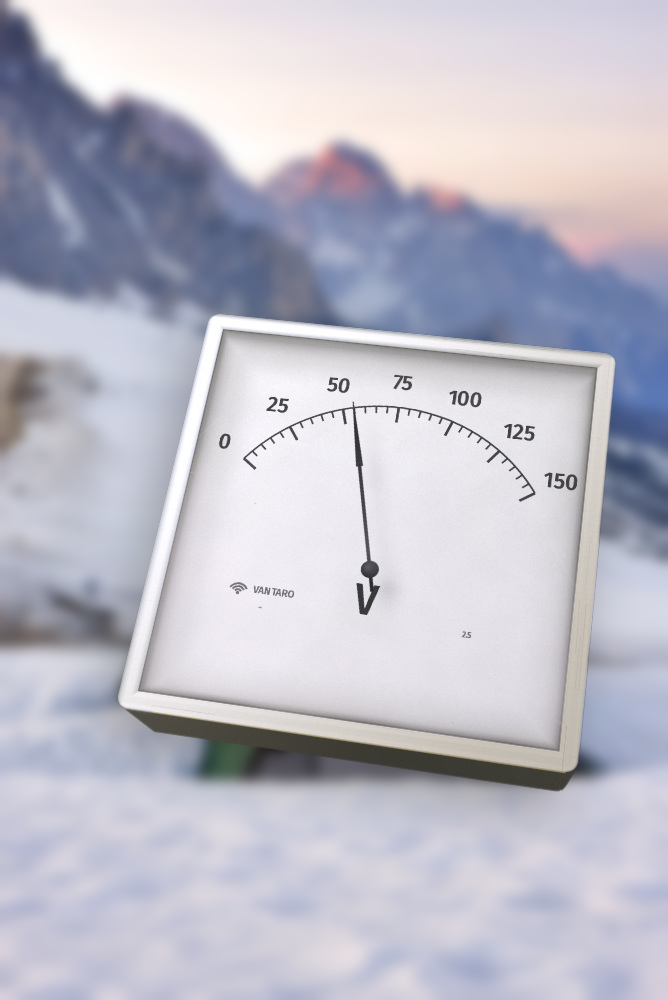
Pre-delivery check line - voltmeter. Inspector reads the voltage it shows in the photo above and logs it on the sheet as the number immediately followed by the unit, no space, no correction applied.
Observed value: 55V
